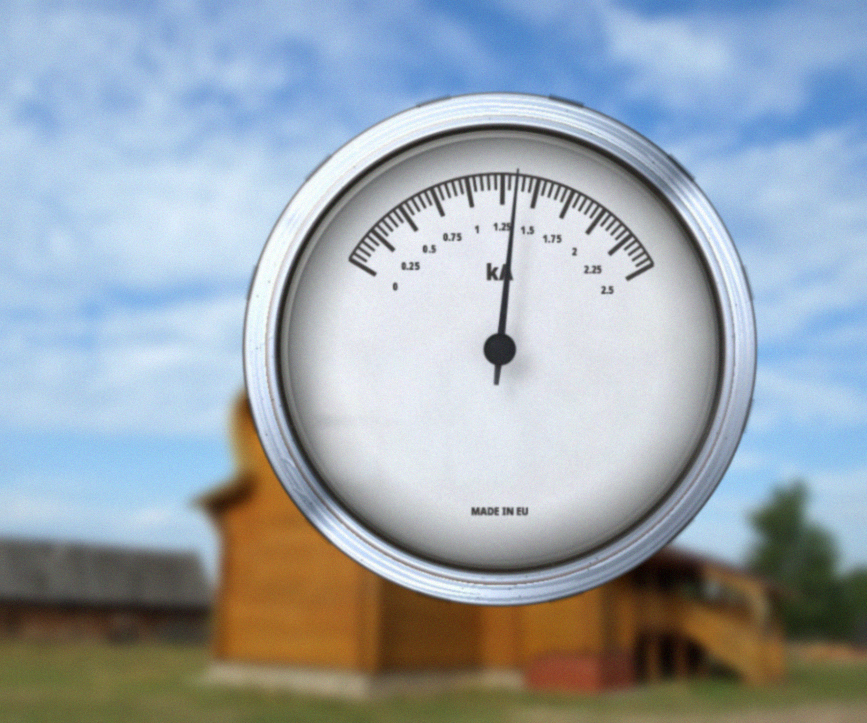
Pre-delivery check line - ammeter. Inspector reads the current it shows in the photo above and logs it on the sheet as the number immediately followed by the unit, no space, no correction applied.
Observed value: 1.35kA
